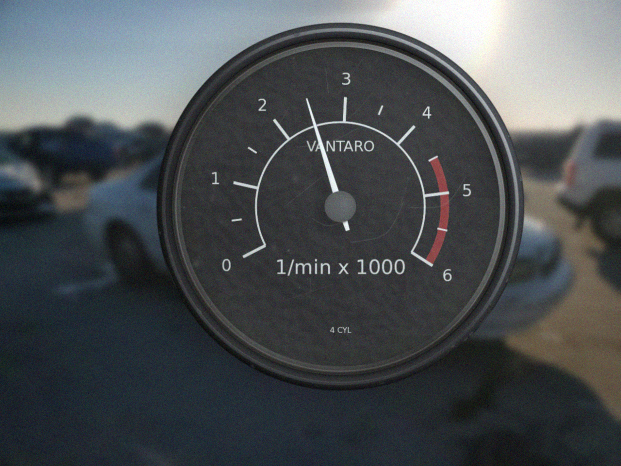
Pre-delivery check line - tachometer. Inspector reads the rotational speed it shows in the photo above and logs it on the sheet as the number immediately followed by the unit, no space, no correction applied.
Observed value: 2500rpm
